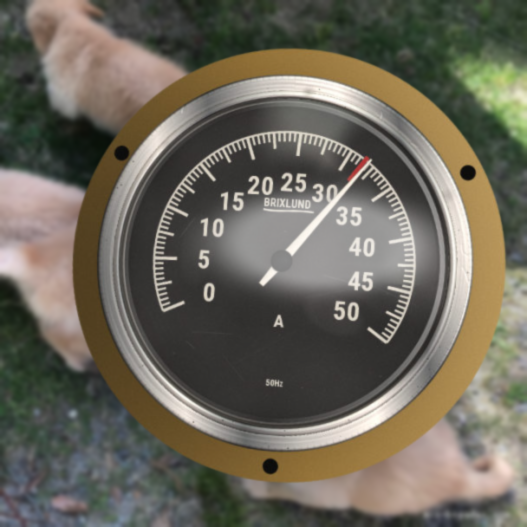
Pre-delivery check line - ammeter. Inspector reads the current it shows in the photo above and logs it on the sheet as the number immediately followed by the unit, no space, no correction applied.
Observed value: 32A
